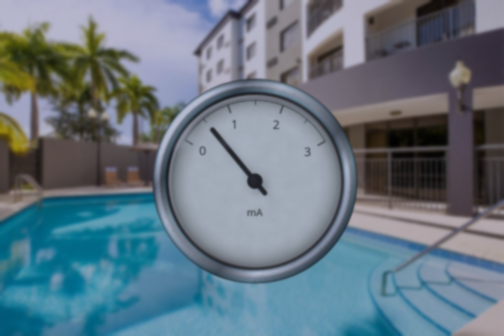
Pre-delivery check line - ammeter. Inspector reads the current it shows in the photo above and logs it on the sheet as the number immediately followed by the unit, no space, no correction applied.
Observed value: 0.5mA
